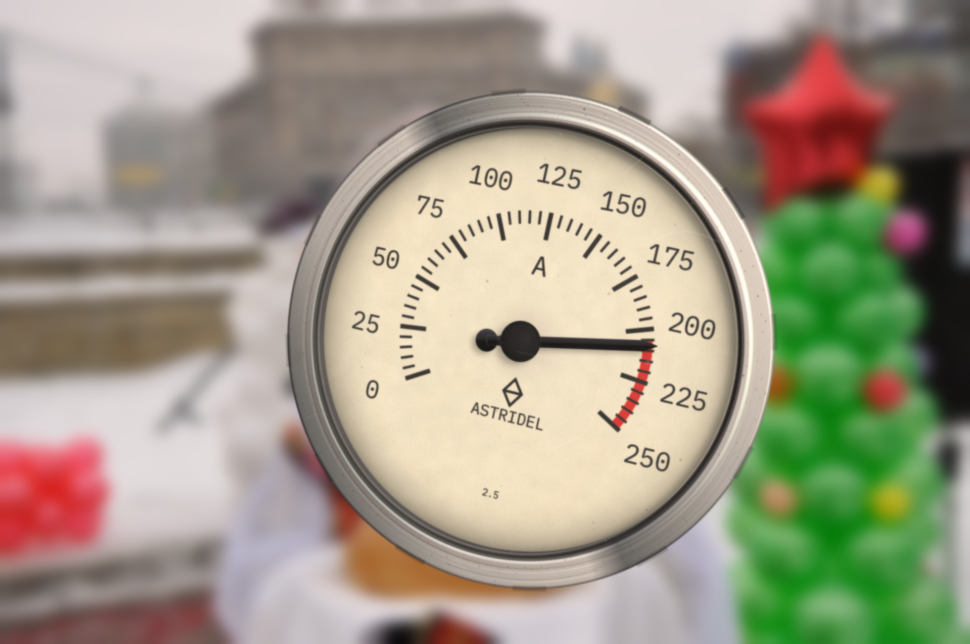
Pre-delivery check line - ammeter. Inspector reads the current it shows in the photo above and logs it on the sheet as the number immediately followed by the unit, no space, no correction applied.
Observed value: 207.5A
